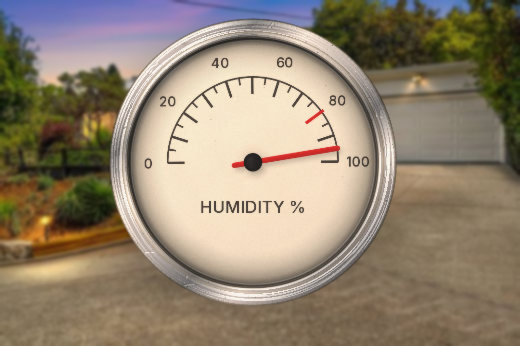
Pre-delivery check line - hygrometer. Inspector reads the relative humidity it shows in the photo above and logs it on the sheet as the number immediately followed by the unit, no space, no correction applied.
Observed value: 95%
